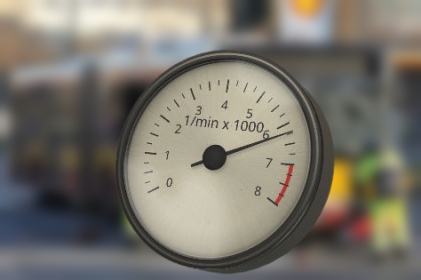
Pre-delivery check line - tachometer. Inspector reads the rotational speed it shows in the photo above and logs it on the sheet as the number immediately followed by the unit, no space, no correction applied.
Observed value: 6250rpm
